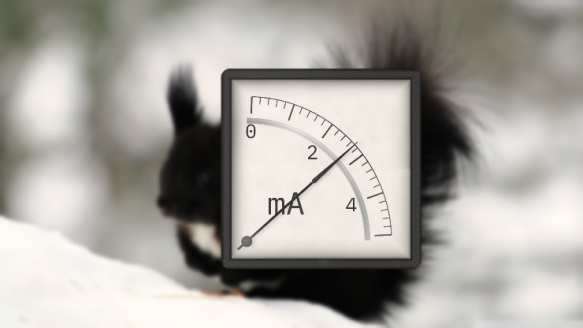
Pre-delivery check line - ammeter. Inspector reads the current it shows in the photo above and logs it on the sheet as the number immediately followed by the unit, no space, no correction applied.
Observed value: 2.7mA
